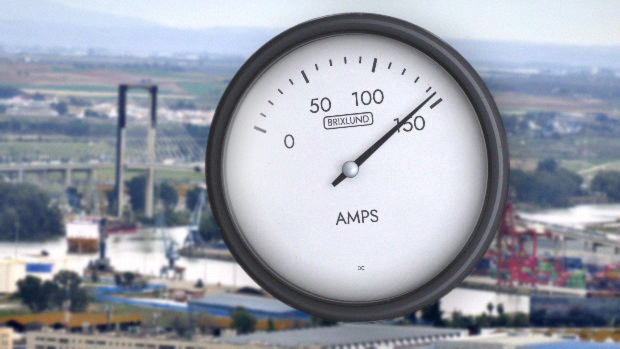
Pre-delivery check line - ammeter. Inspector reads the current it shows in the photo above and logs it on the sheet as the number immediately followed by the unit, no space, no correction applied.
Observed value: 145A
